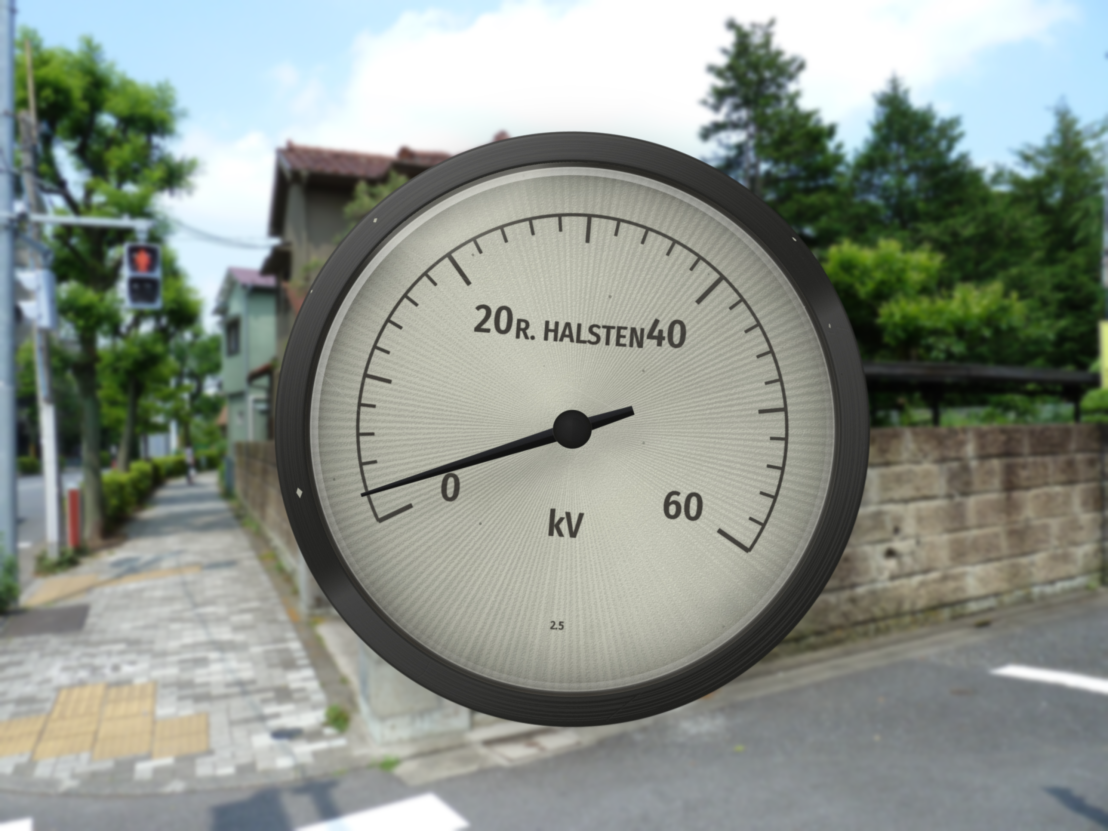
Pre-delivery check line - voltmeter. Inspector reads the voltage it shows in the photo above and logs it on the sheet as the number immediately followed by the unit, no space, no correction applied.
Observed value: 2kV
